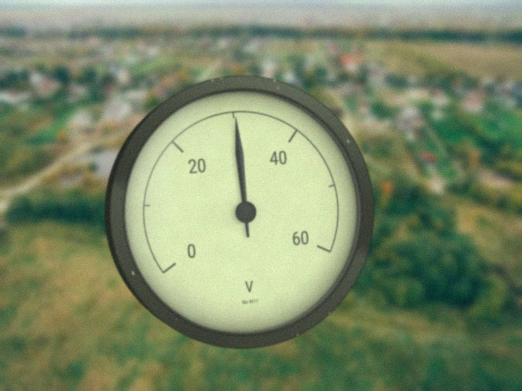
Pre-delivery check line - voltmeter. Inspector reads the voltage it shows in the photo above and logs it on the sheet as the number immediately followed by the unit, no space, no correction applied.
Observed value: 30V
